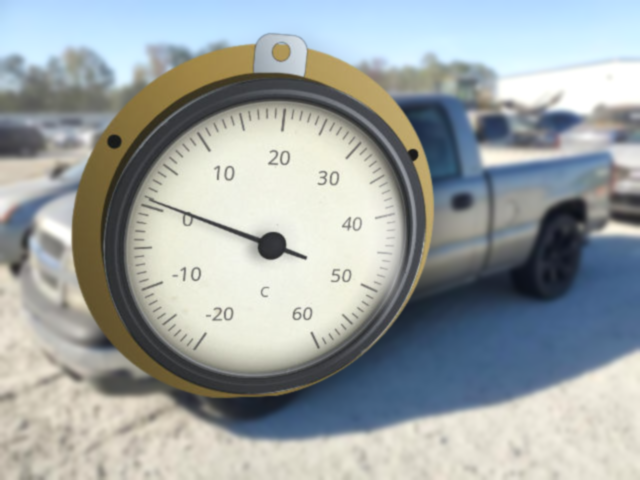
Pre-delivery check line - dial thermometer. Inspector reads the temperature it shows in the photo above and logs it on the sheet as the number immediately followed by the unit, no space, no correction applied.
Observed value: 1°C
